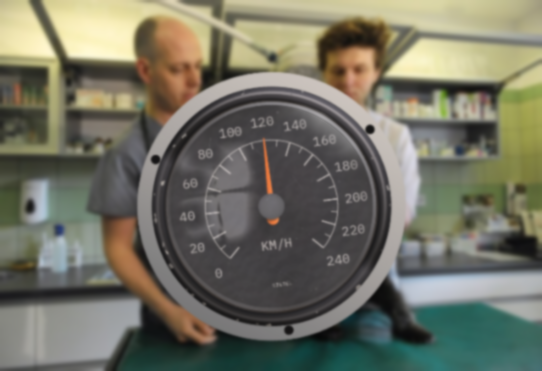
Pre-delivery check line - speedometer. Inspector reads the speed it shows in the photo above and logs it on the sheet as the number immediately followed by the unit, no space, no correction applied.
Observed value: 120km/h
